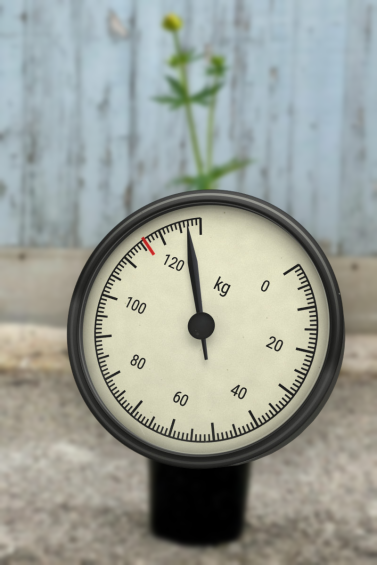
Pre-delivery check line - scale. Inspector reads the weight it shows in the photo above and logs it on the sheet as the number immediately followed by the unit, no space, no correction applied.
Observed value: 127kg
